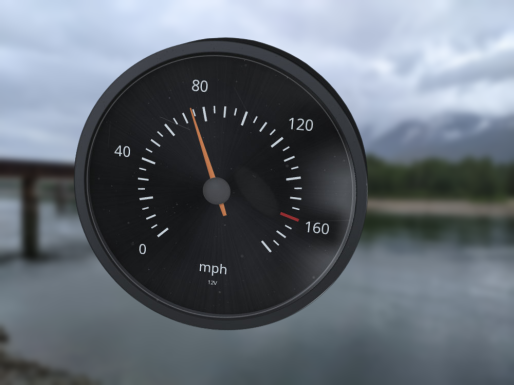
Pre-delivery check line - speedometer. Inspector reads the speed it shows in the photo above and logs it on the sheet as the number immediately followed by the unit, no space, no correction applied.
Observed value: 75mph
